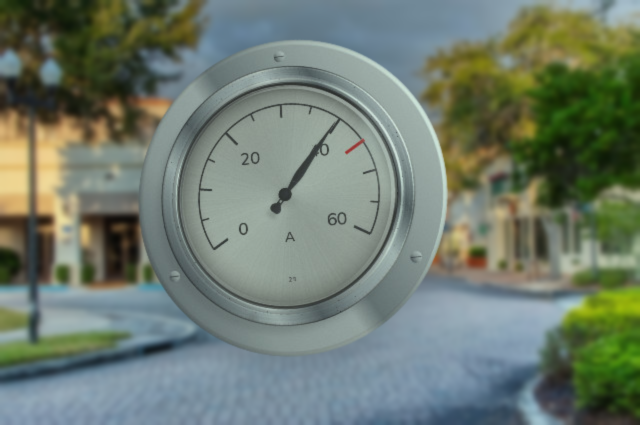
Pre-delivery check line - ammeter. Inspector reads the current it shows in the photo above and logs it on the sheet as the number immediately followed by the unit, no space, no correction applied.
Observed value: 40A
